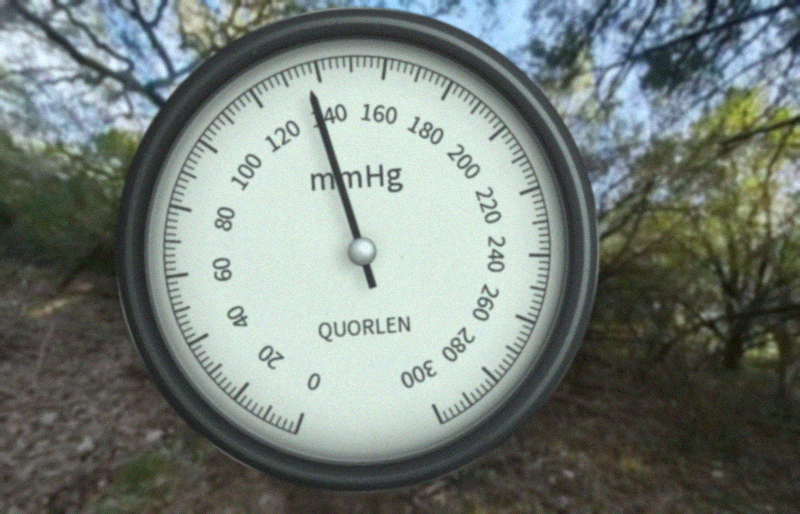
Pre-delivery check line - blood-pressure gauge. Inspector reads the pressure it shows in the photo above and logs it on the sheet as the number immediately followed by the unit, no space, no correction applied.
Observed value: 136mmHg
